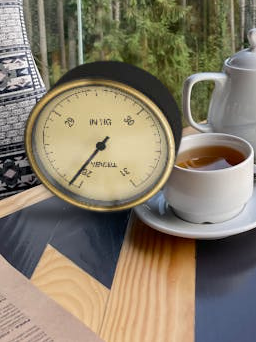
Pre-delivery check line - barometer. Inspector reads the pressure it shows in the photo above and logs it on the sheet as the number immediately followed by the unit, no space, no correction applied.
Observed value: 28.1inHg
